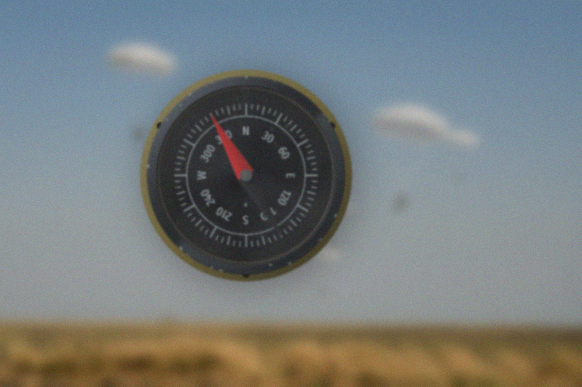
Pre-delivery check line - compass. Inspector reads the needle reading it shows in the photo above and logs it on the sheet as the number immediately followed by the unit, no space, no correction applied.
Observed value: 330°
